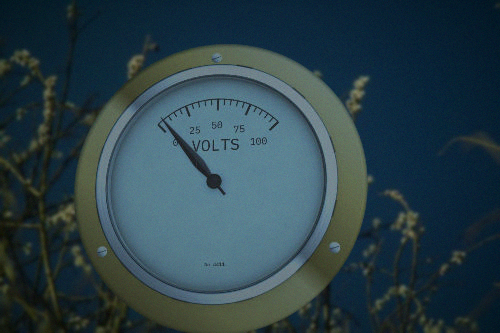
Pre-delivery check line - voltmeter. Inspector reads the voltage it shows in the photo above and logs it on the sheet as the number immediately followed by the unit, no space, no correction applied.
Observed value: 5V
